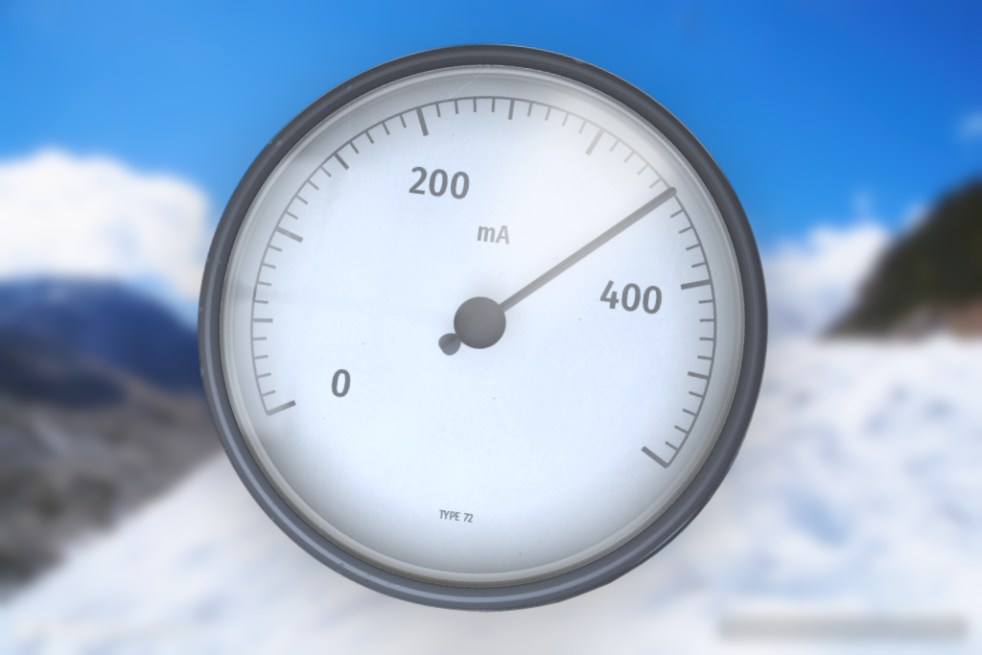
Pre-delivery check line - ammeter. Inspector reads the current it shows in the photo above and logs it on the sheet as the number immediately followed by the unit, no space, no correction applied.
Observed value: 350mA
